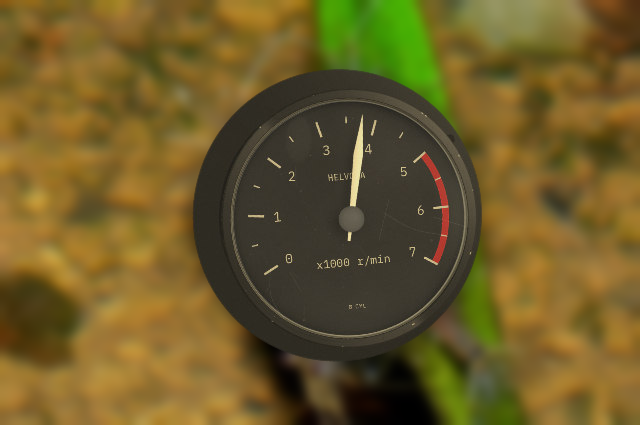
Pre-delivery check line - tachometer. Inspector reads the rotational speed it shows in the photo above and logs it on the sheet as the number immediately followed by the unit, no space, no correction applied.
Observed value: 3750rpm
